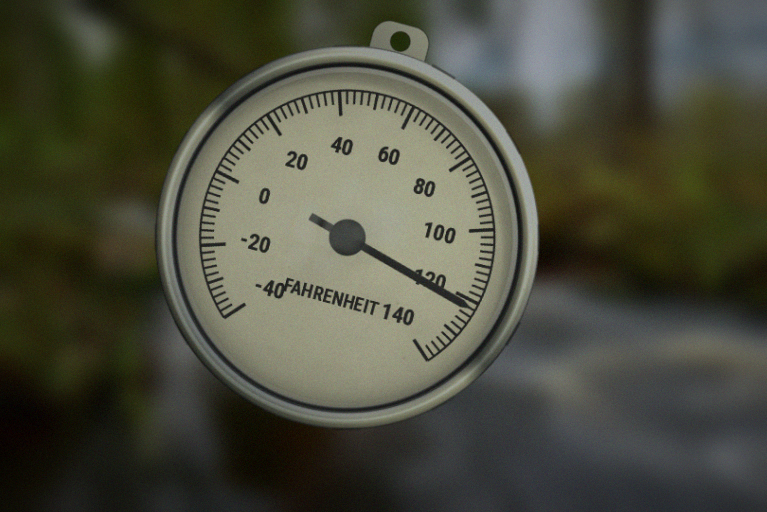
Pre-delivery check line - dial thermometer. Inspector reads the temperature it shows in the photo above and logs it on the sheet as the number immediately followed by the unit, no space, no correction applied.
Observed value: 122°F
